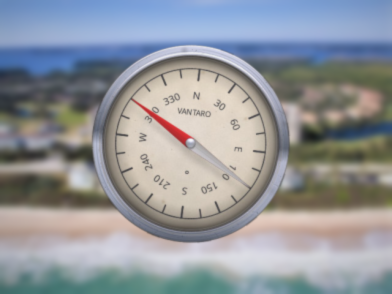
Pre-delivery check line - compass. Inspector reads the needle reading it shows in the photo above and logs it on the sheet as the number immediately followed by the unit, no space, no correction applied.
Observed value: 300°
